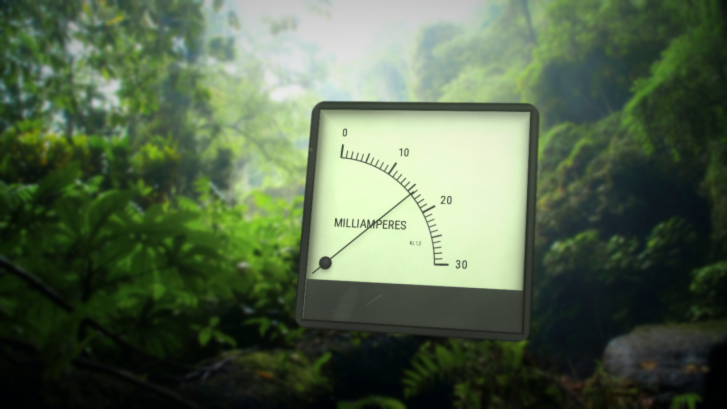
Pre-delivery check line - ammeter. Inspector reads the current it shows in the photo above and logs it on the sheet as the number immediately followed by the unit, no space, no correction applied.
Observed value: 16mA
